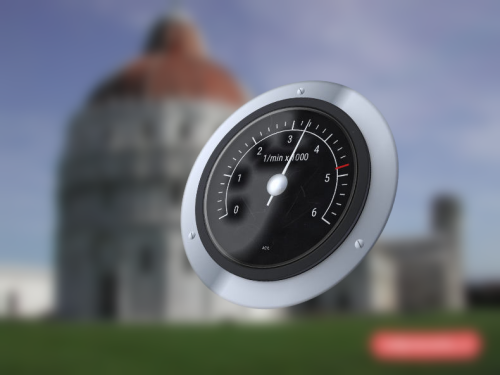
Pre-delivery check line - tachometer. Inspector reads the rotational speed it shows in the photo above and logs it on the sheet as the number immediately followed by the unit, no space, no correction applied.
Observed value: 3400rpm
